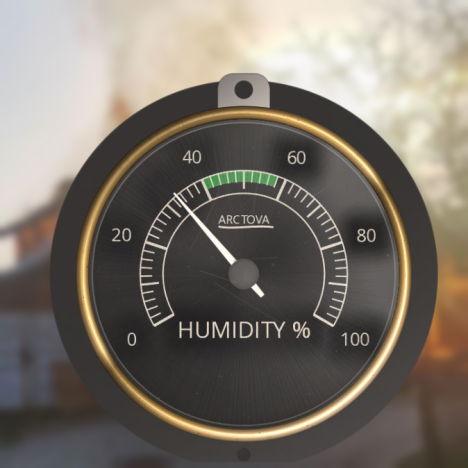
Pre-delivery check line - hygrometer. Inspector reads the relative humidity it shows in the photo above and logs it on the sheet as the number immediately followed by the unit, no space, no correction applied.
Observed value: 33%
